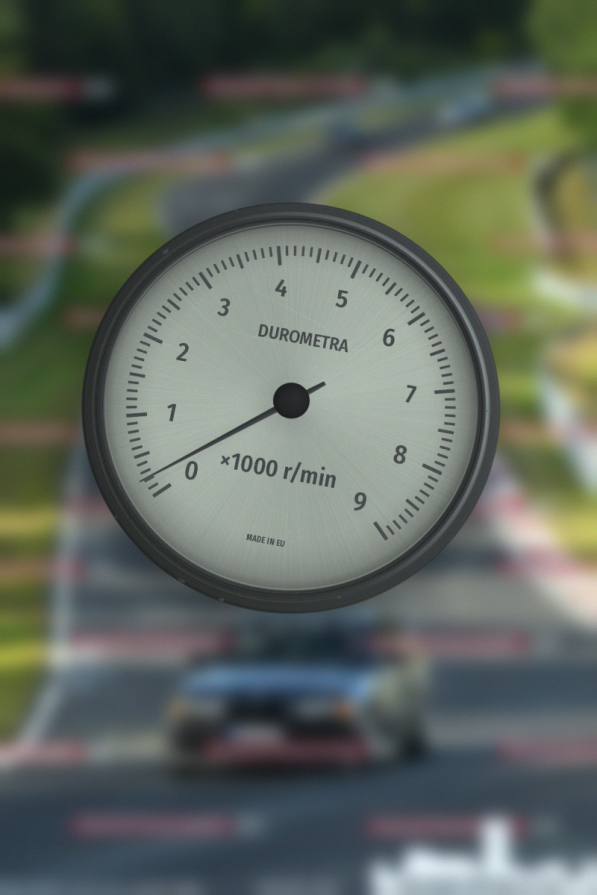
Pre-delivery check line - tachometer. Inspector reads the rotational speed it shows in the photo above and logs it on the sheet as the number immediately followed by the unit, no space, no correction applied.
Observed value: 200rpm
